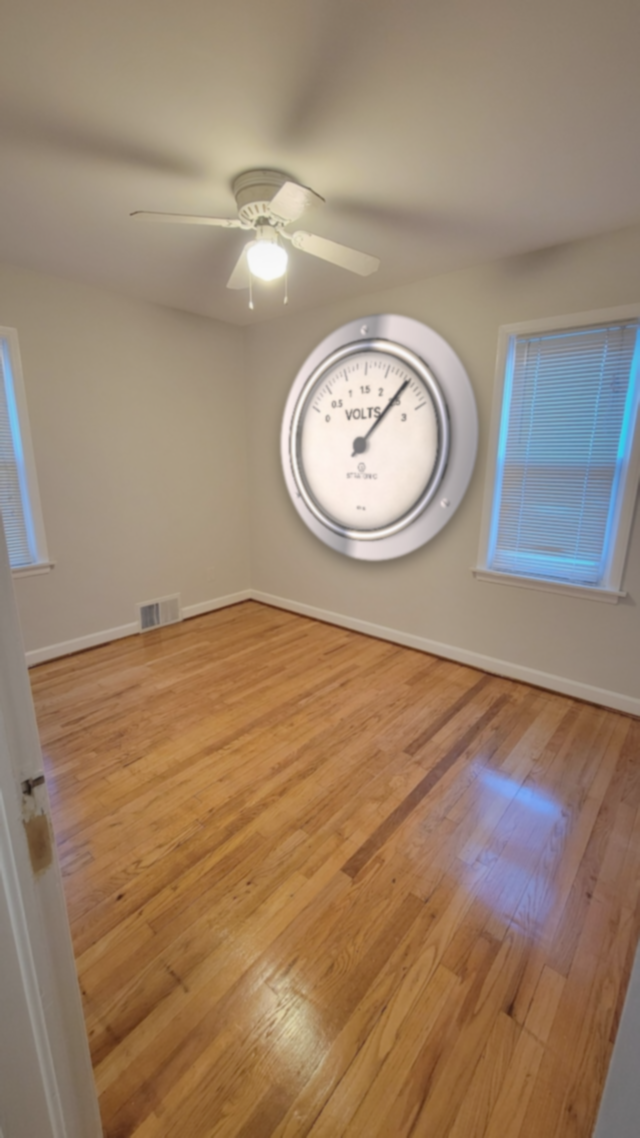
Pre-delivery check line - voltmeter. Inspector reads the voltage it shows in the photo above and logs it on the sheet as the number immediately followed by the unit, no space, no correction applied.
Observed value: 2.5V
